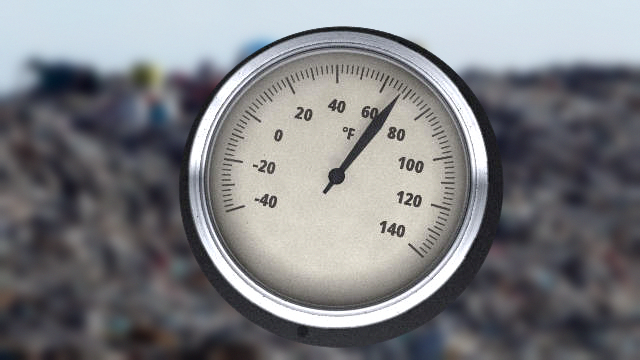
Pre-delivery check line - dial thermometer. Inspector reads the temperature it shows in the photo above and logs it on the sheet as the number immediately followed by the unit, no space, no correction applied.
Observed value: 68°F
